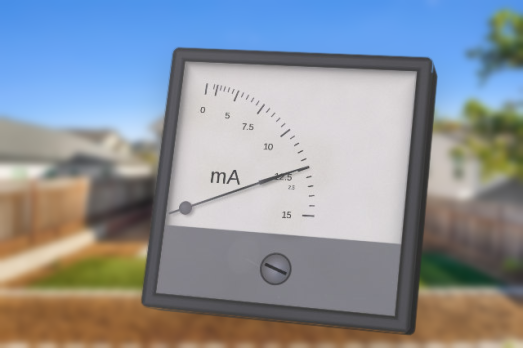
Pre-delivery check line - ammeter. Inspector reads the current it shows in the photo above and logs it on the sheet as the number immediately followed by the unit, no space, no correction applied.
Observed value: 12.5mA
